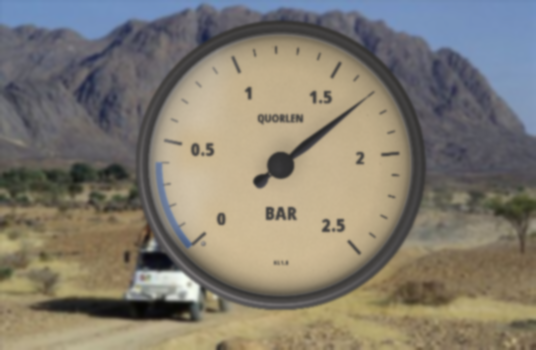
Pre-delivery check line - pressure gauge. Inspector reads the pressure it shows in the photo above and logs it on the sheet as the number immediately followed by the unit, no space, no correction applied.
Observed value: 1.7bar
